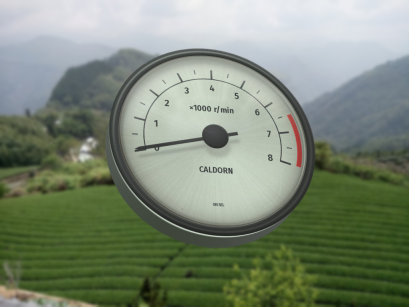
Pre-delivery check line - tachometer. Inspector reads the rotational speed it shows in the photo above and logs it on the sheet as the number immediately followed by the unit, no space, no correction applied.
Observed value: 0rpm
